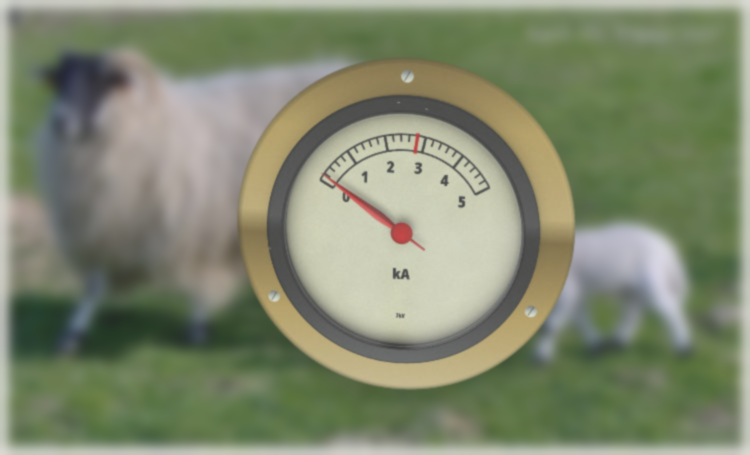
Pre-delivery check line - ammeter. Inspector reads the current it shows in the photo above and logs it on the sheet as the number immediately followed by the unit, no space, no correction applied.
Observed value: 0.2kA
